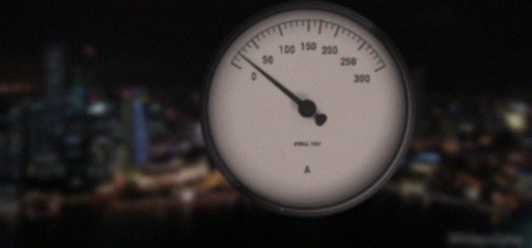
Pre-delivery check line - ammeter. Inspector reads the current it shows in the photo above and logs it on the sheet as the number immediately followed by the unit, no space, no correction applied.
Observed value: 20A
